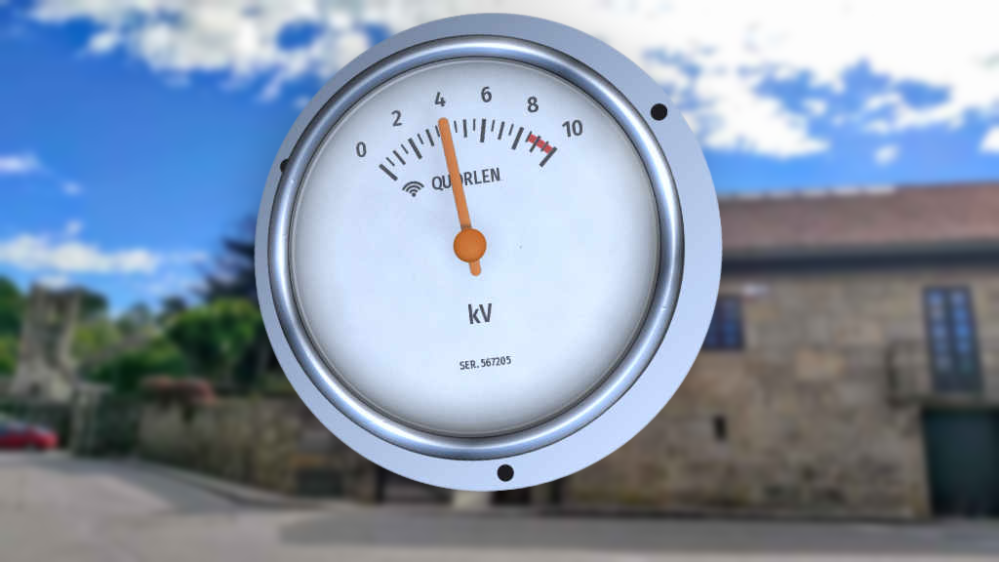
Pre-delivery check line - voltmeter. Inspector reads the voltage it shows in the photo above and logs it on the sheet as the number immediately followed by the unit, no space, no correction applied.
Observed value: 4kV
